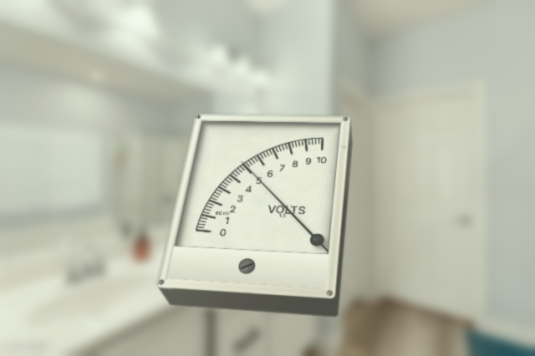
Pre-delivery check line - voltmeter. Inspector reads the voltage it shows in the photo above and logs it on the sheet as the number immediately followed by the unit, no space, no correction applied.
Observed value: 5V
